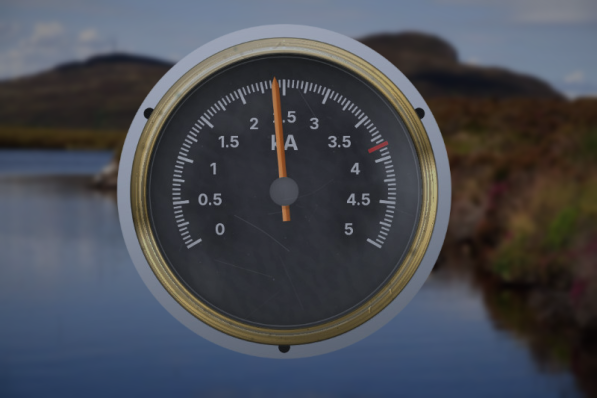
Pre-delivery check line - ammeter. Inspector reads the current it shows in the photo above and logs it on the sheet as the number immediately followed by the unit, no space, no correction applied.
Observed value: 2.4kA
